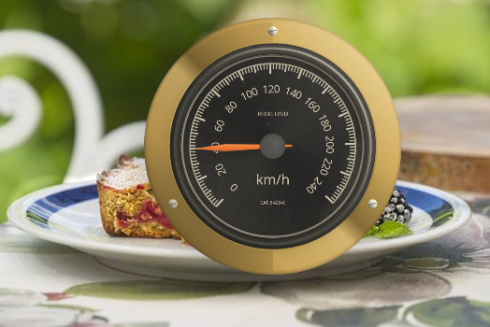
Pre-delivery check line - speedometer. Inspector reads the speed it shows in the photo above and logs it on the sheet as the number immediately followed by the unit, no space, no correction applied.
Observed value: 40km/h
